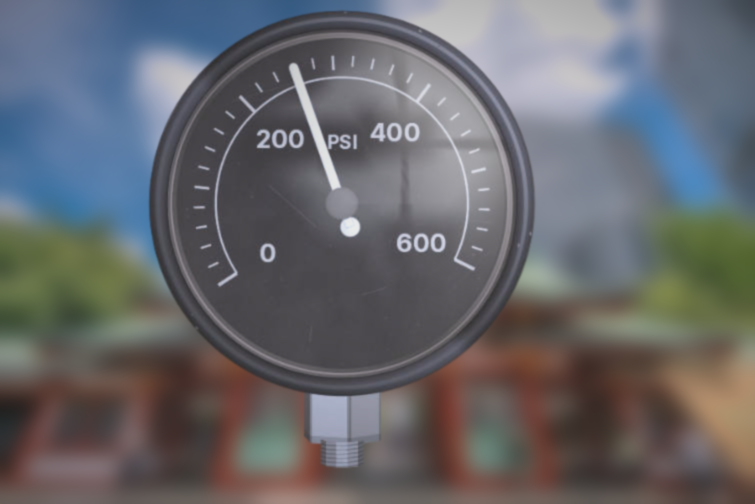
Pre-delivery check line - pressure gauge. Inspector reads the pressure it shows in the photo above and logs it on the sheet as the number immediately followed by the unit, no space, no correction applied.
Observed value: 260psi
